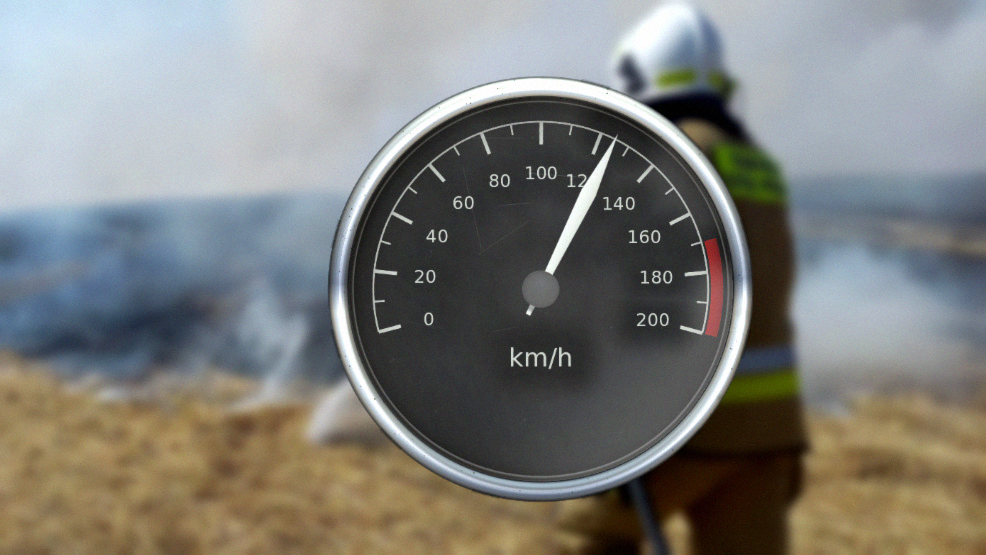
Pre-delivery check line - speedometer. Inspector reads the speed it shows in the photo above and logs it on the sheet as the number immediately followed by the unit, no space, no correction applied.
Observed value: 125km/h
